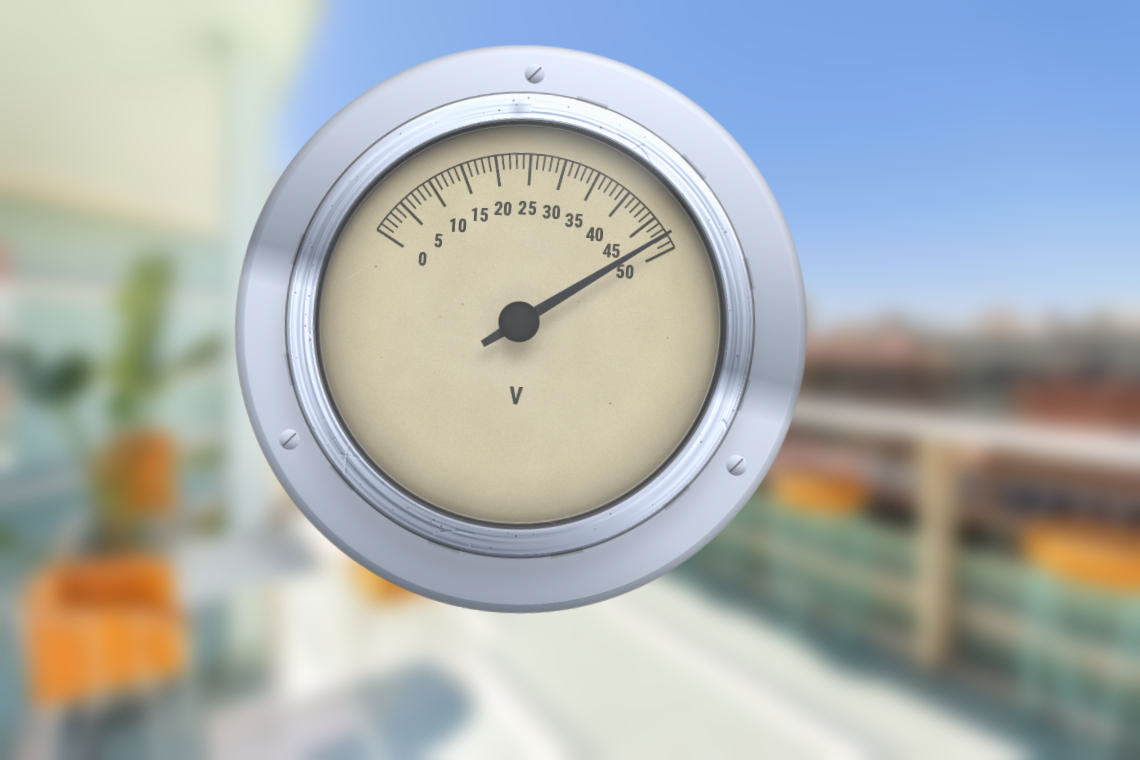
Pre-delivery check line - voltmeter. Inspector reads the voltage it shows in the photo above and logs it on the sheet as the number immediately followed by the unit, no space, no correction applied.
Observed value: 48V
